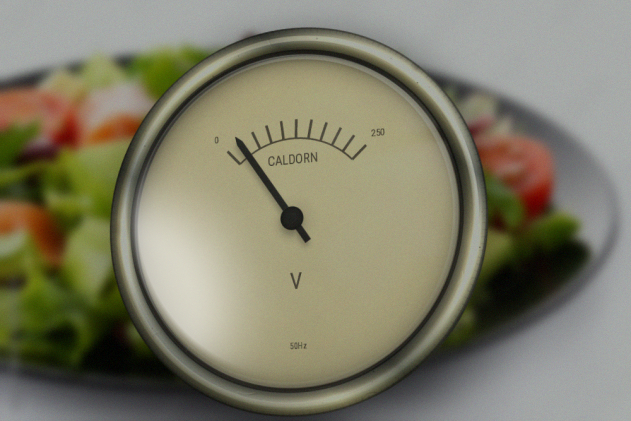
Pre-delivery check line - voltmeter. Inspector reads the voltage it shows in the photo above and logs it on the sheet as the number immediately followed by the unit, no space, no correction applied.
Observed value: 25V
